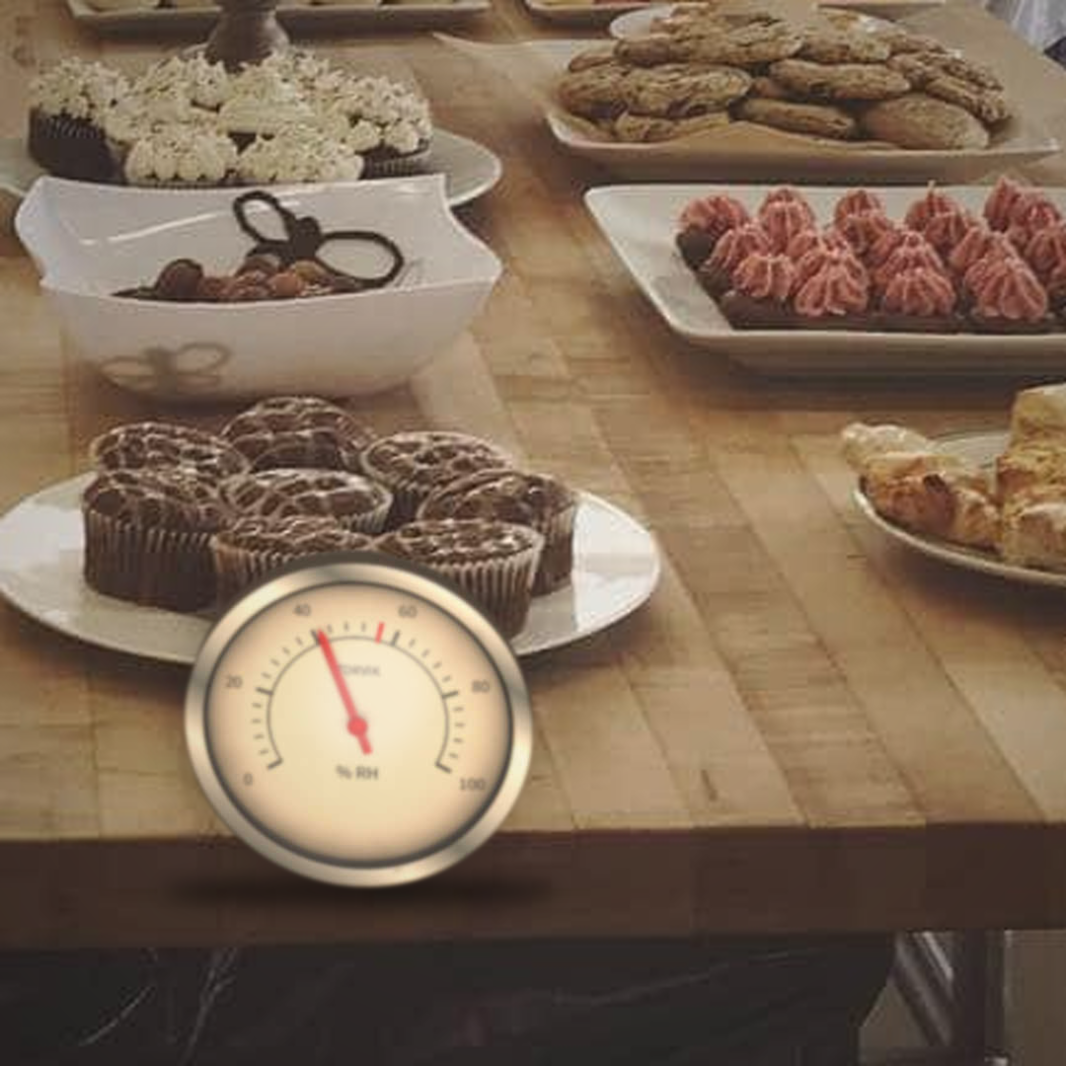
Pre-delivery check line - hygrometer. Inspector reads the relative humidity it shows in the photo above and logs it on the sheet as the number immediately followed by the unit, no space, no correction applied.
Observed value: 42%
